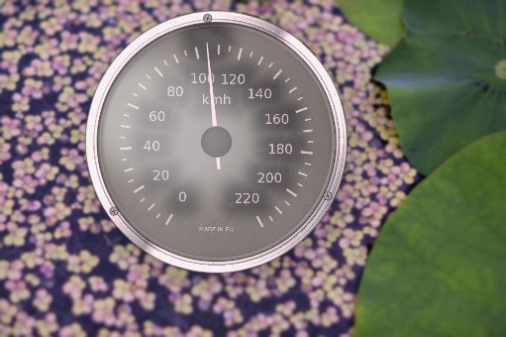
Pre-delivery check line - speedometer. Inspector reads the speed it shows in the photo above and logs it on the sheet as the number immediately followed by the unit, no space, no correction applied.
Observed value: 105km/h
